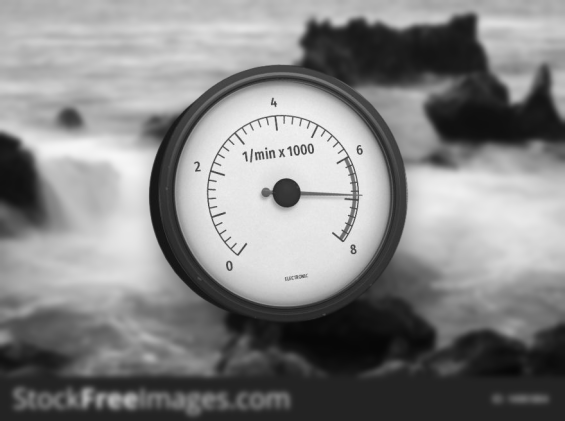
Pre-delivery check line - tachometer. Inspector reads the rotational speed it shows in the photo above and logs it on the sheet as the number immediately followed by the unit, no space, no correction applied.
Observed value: 6900rpm
